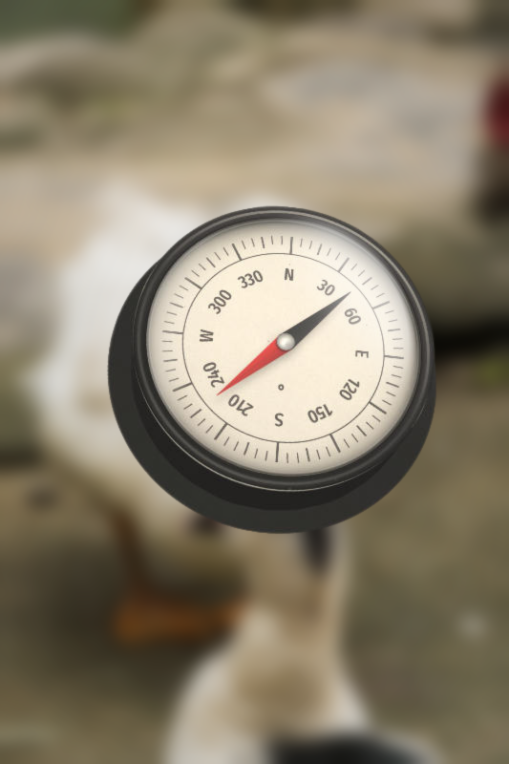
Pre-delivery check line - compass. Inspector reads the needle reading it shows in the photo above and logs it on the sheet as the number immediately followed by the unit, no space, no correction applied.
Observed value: 225°
